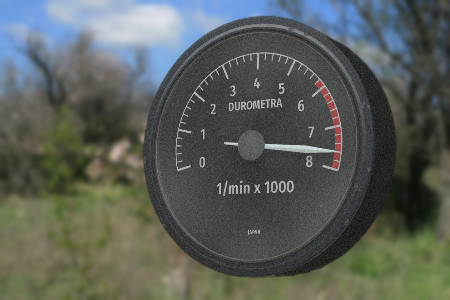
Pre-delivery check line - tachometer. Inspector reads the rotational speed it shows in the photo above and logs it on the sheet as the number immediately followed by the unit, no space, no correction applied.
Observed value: 7600rpm
